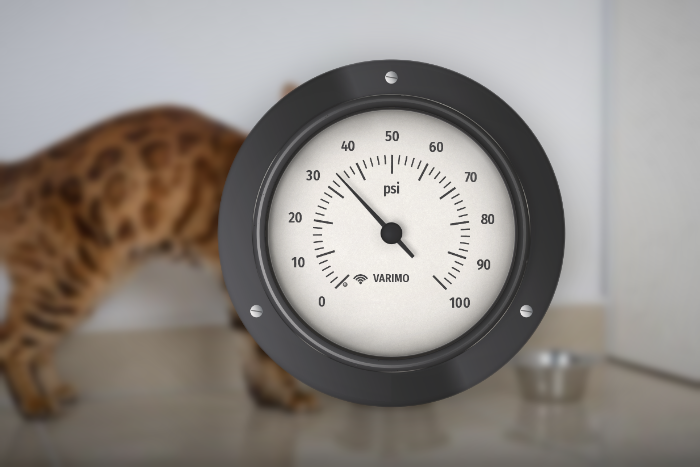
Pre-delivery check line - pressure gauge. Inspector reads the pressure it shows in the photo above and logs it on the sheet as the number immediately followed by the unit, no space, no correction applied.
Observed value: 34psi
